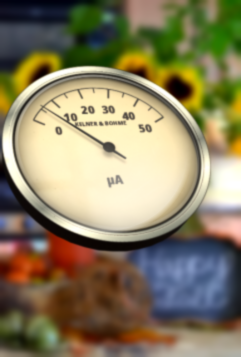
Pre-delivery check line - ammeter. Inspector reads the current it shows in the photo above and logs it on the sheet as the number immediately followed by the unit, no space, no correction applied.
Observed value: 5µA
